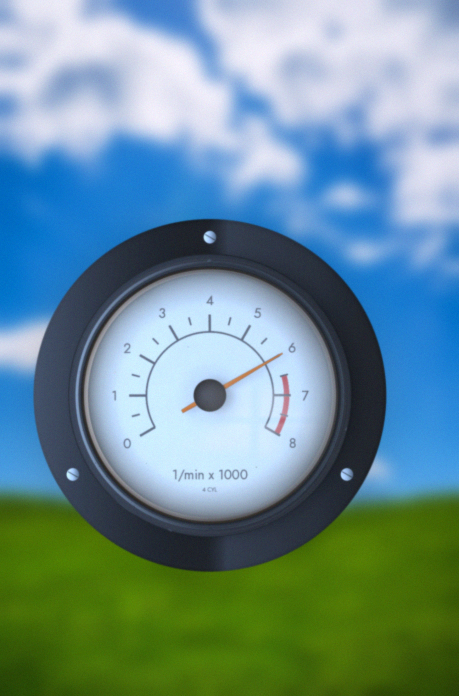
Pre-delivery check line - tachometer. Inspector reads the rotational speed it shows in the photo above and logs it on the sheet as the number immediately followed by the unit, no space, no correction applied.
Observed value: 6000rpm
